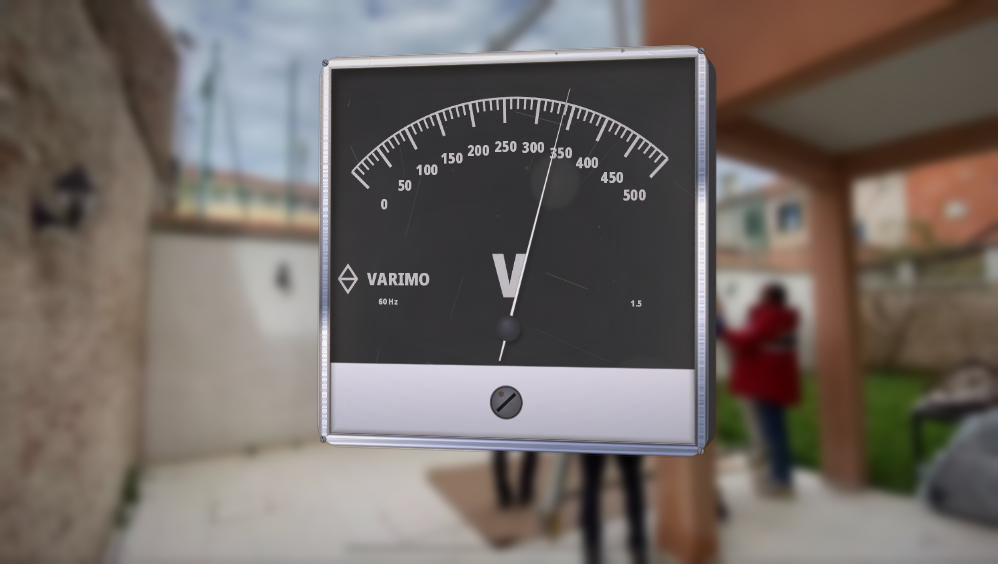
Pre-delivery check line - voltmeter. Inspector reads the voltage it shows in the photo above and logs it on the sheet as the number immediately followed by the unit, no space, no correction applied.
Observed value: 340V
